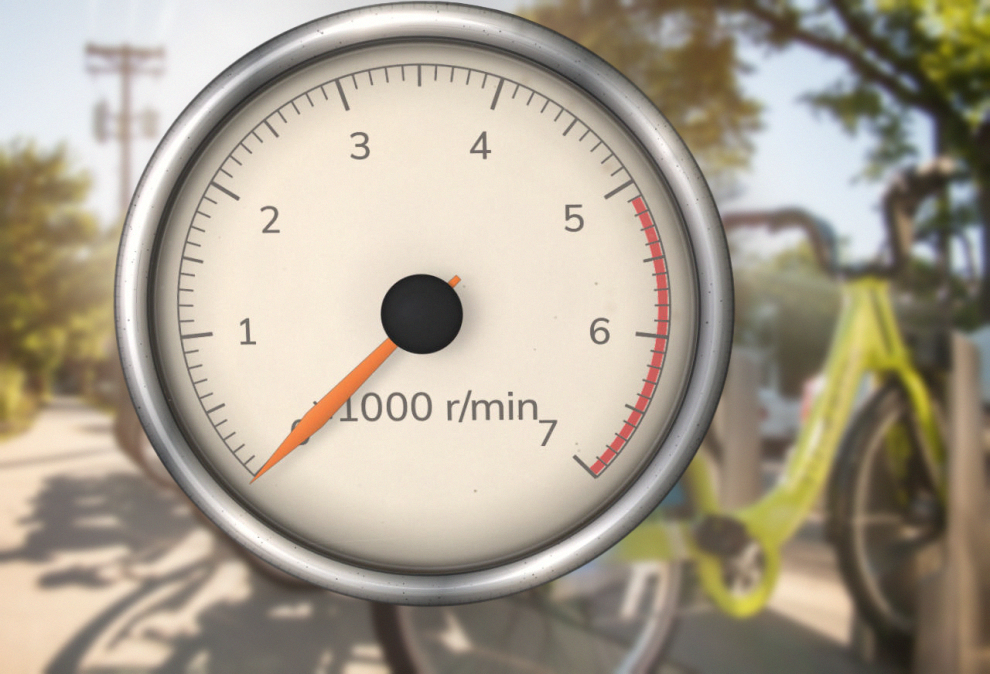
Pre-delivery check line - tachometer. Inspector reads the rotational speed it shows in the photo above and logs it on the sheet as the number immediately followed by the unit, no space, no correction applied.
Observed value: 0rpm
